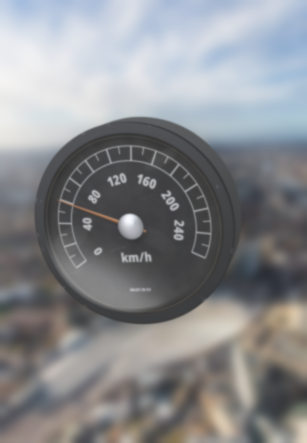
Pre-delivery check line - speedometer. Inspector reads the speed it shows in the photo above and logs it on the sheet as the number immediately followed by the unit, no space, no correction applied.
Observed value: 60km/h
